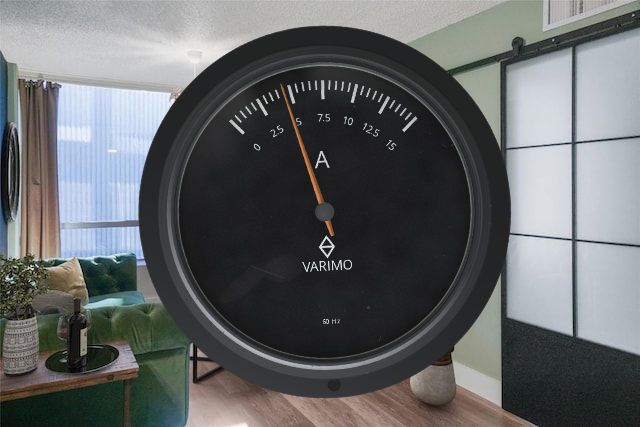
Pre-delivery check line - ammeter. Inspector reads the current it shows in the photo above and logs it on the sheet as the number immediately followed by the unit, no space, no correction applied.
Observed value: 4.5A
